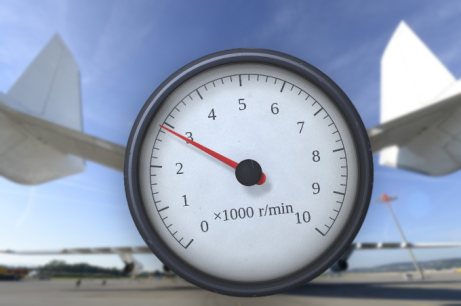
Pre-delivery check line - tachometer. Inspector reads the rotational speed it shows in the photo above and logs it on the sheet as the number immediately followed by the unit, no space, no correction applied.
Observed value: 2900rpm
